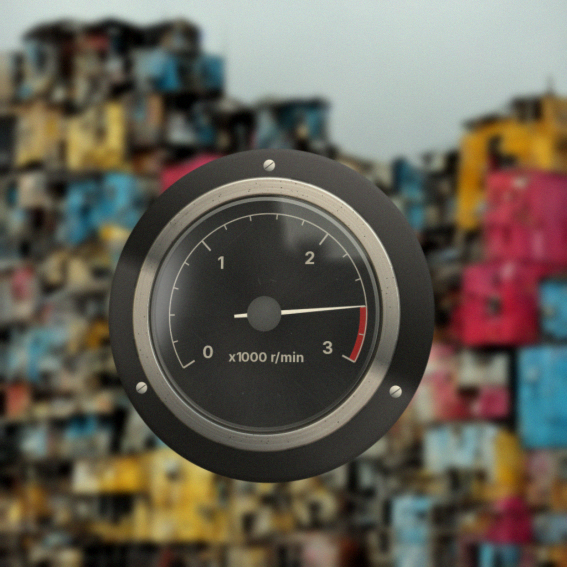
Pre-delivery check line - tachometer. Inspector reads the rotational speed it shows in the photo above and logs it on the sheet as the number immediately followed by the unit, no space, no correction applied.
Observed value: 2600rpm
